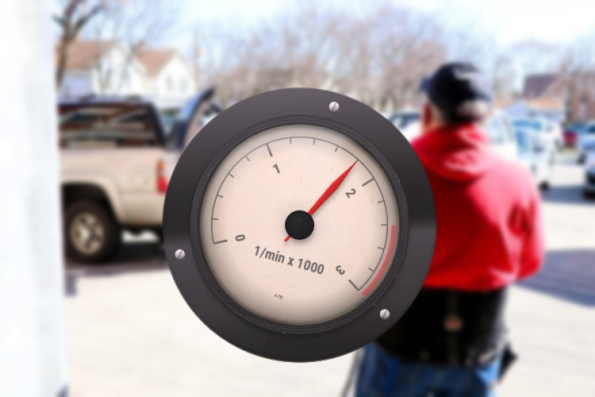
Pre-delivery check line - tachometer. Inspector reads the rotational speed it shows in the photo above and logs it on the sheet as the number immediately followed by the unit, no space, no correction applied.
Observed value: 1800rpm
